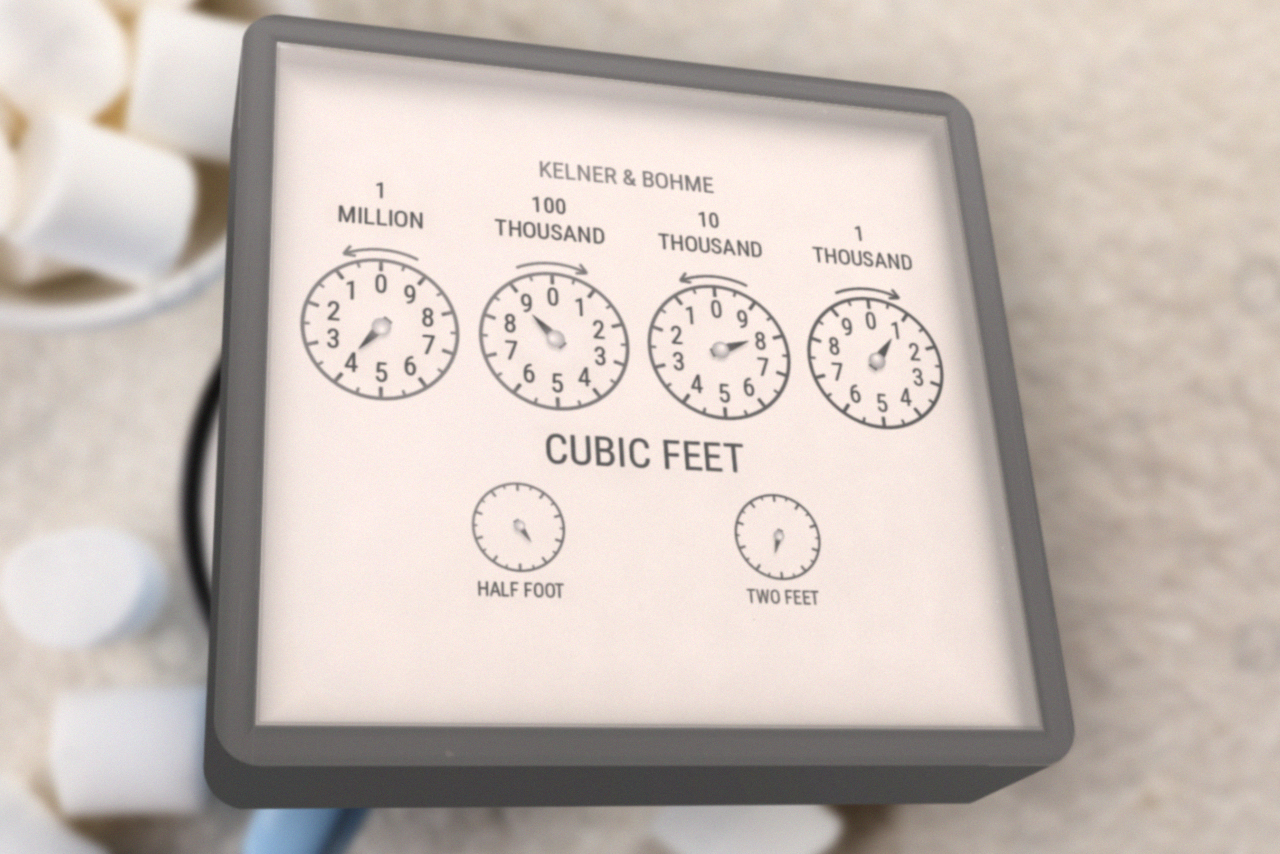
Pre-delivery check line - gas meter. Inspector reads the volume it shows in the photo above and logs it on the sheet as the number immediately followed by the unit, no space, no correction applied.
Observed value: 388100ft³
